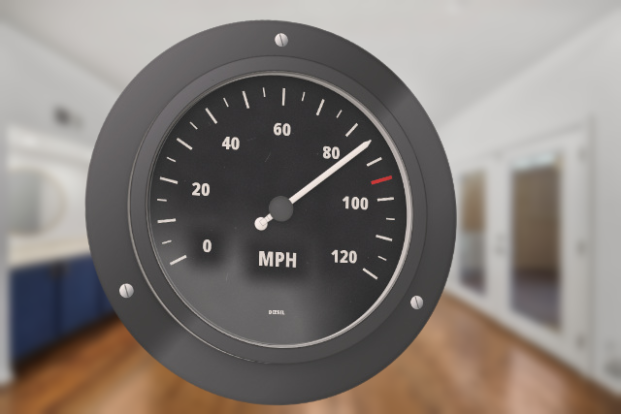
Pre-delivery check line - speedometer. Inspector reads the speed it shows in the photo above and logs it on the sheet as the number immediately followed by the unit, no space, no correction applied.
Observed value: 85mph
